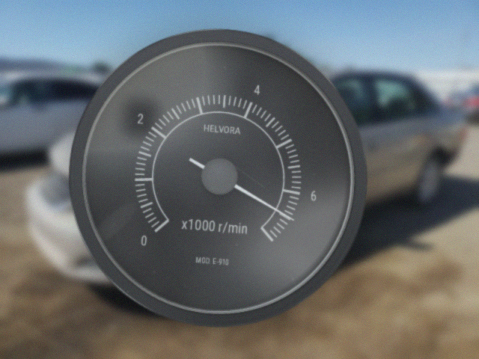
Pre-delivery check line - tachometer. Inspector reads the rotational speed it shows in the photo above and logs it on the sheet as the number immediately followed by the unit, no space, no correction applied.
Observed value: 6500rpm
